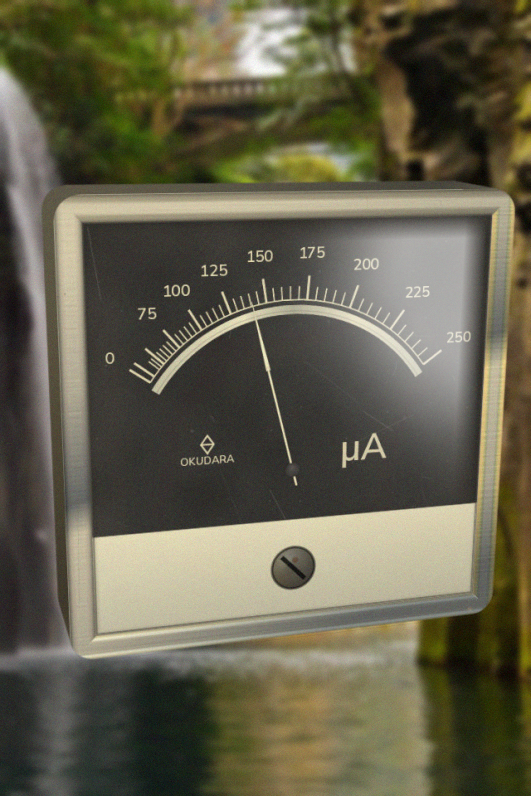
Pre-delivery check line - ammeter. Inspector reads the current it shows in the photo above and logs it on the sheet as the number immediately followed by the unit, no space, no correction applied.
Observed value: 140µA
